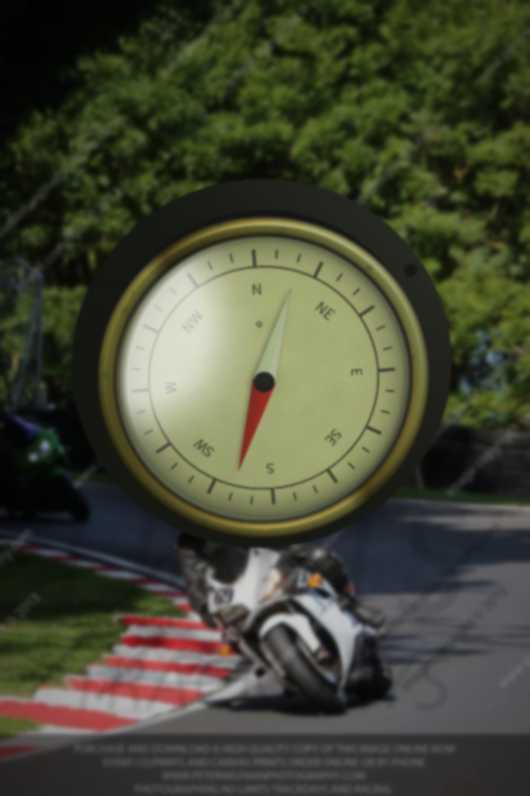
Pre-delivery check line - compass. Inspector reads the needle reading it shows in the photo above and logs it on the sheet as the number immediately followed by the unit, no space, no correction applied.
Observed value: 200°
